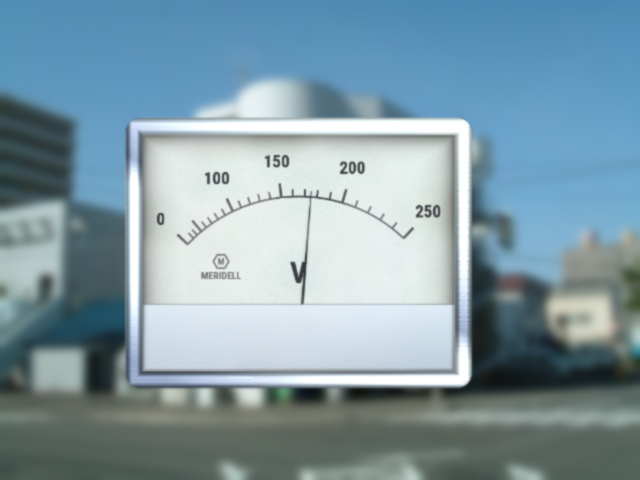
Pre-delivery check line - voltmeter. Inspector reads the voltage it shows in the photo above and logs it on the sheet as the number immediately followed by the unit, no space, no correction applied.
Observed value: 175V
